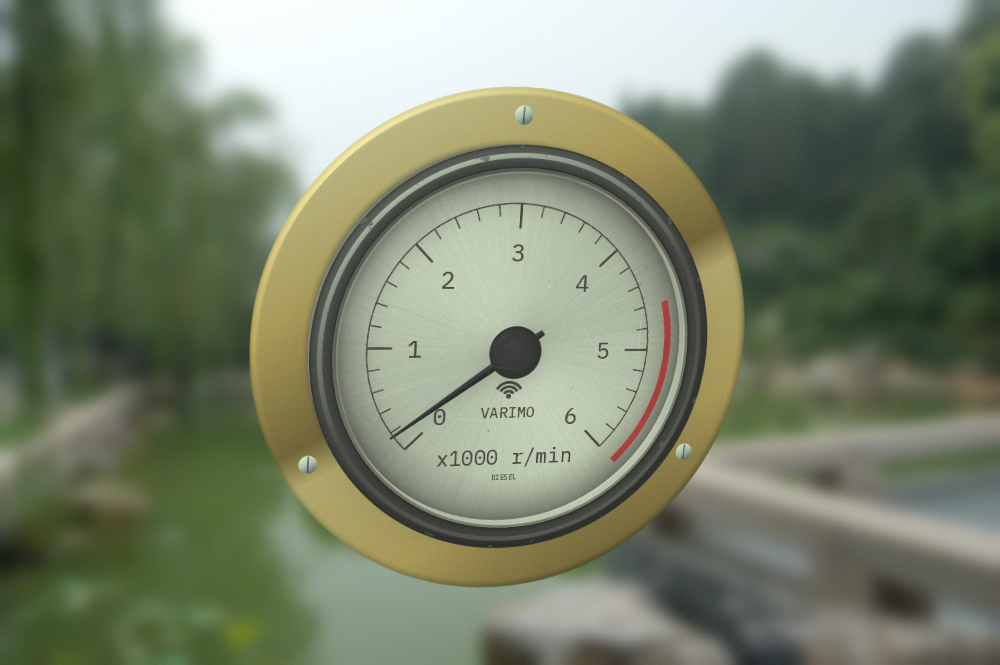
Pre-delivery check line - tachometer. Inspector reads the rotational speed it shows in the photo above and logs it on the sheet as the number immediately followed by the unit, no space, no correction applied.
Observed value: 200rpm
